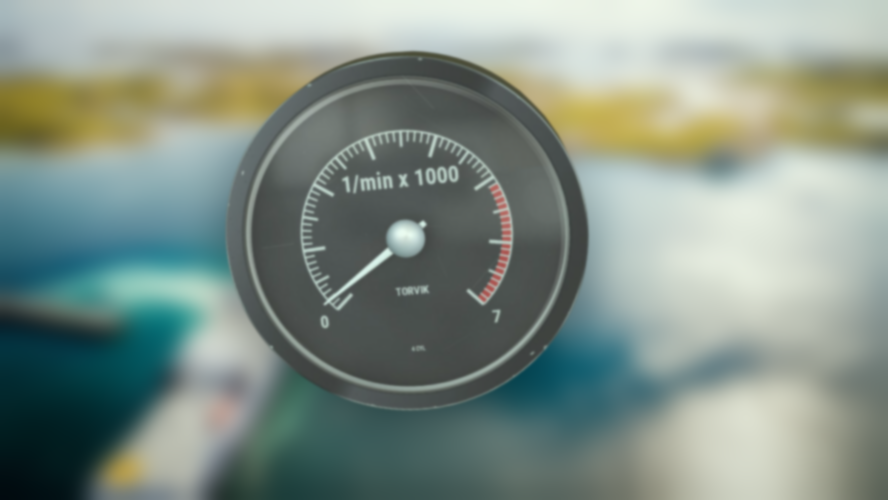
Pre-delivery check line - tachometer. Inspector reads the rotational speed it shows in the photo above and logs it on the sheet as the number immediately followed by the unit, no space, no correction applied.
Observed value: 200rpm
